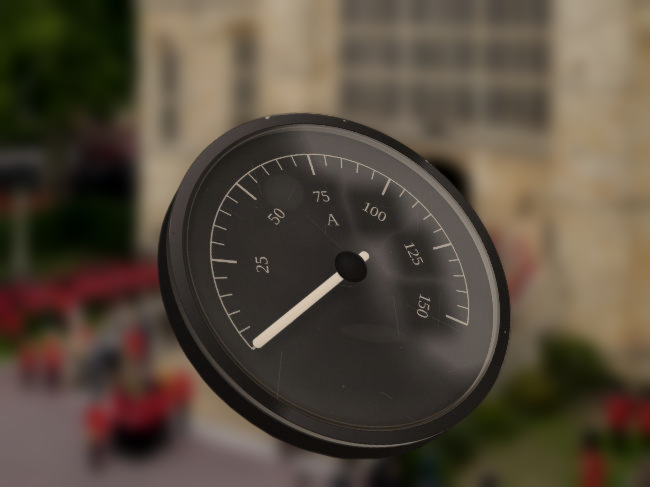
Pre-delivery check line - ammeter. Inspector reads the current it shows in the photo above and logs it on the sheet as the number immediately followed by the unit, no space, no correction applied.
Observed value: 0A
